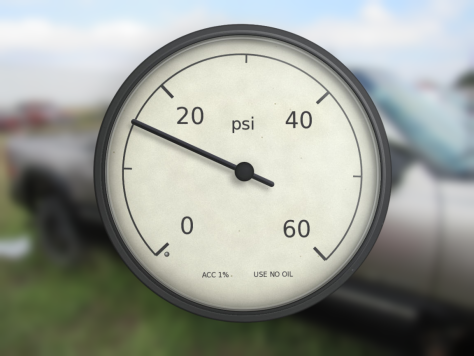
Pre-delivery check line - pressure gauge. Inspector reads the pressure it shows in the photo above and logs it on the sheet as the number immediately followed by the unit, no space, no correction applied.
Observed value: 15psi
